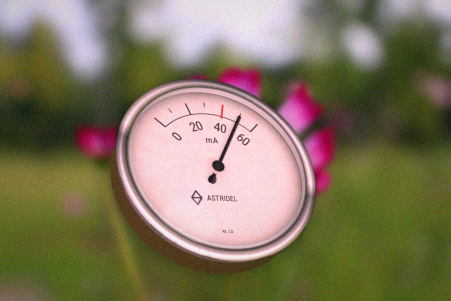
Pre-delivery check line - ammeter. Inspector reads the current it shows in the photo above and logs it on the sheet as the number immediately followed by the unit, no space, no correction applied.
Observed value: 50mA
